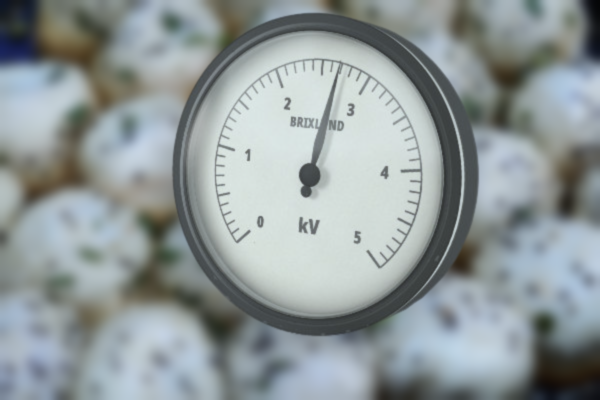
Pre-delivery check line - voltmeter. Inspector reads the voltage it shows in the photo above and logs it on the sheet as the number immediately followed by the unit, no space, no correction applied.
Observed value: 2.7kV
